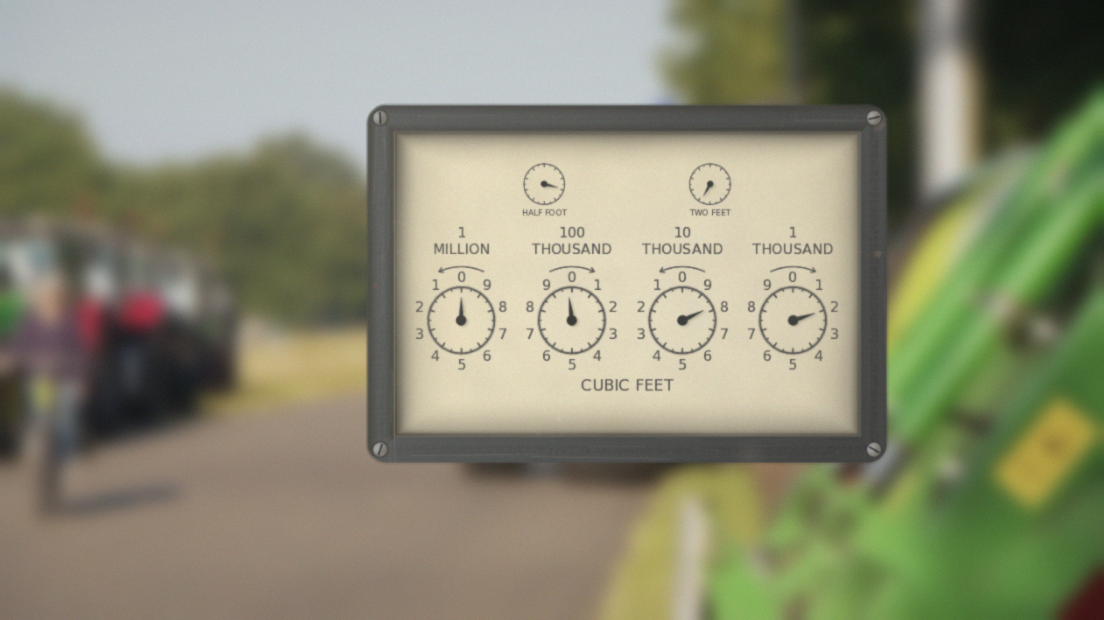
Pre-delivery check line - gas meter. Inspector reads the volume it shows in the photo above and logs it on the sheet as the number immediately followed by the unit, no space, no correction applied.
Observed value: 998200ft³
